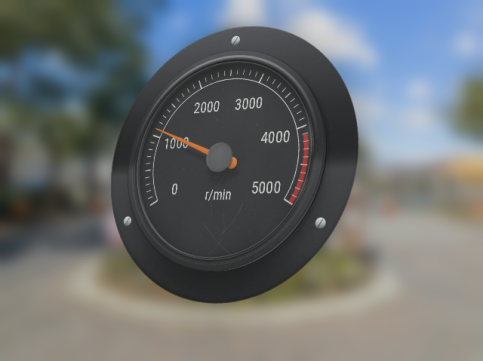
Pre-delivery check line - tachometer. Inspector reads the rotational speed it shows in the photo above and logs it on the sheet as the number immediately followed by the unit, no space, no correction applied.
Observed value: 1100rpm
